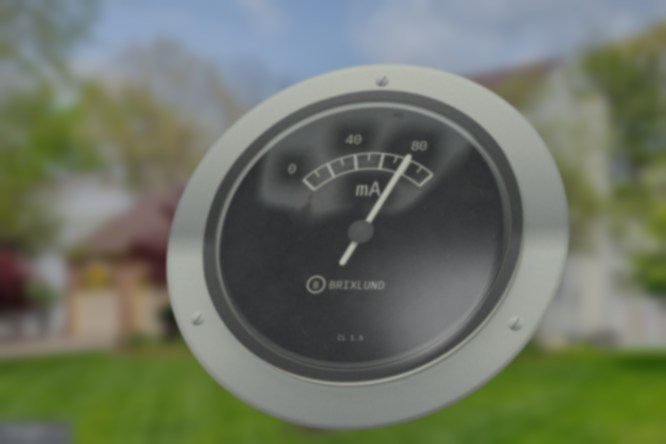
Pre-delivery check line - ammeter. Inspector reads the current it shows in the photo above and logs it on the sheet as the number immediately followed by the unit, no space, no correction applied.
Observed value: 80mA
